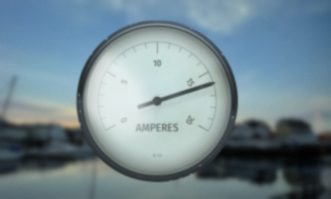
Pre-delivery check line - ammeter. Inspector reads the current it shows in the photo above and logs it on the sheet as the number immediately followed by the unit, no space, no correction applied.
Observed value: 16A
